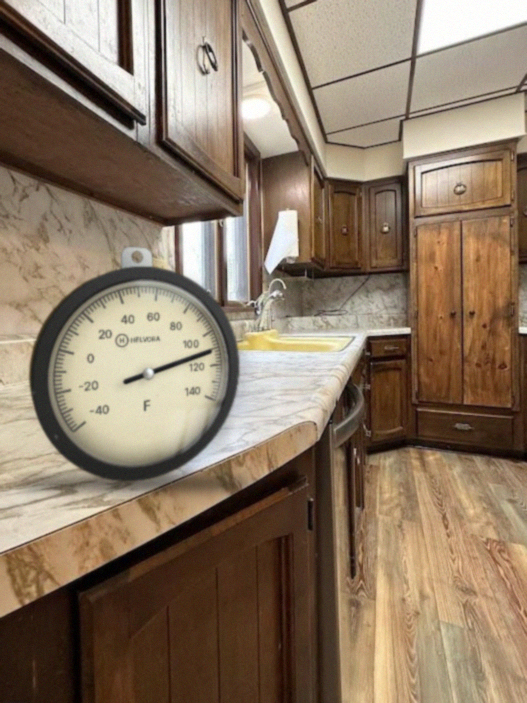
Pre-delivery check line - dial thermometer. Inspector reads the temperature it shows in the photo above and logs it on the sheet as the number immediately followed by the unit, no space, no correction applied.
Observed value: 110°F
